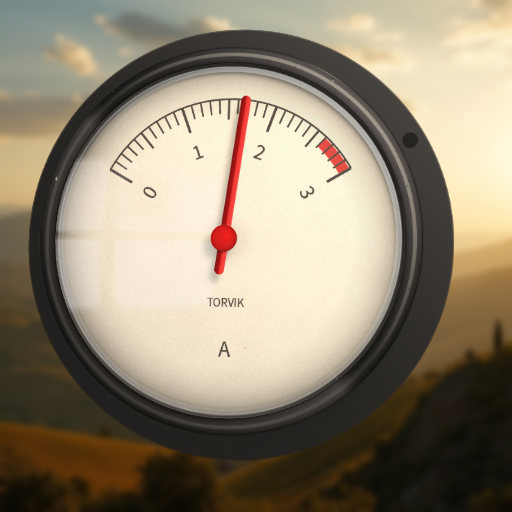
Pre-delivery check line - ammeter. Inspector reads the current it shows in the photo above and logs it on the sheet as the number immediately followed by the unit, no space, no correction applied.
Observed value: 1.7A
